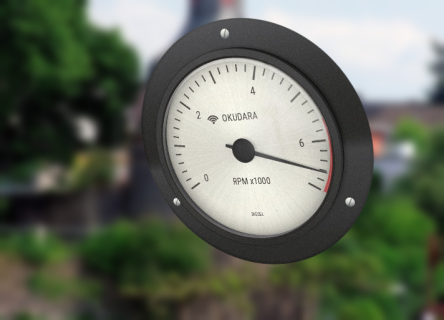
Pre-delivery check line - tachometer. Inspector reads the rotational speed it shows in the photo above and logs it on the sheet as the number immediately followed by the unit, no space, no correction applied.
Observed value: 6600rpm
